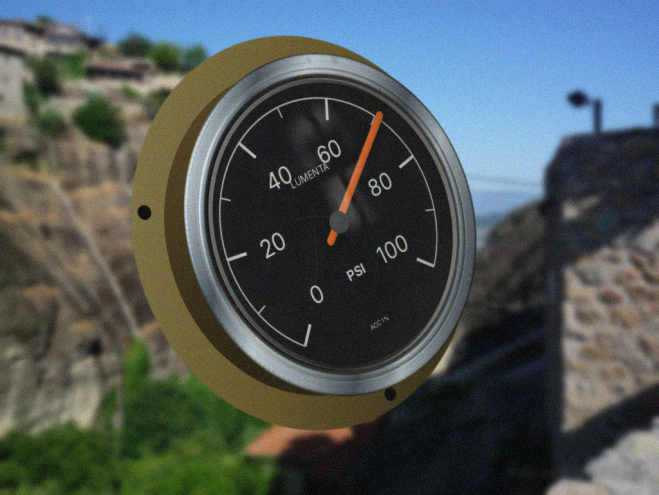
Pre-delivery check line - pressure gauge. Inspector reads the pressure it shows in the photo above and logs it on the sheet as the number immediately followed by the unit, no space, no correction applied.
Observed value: 70psi
